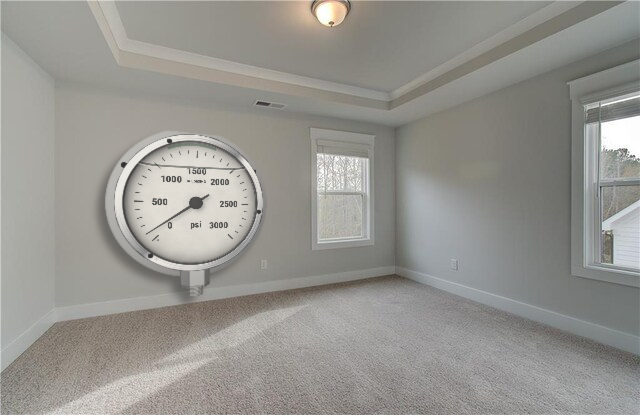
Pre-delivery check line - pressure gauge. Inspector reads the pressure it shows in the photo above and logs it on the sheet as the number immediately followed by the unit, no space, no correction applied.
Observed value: 100psi
